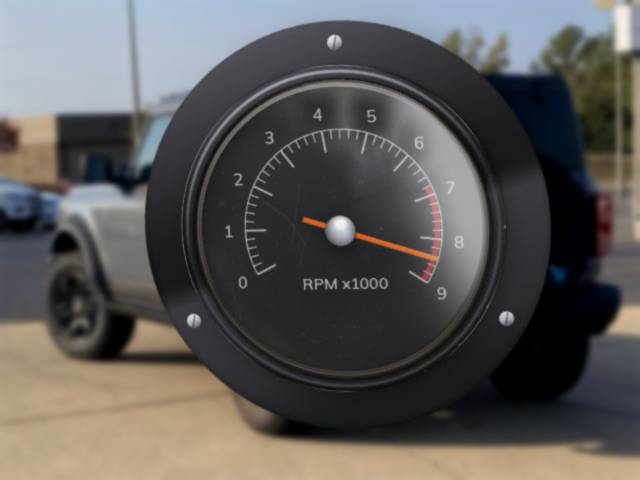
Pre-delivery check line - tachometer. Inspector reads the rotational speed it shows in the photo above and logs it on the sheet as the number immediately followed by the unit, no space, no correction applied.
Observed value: 8400rpm
